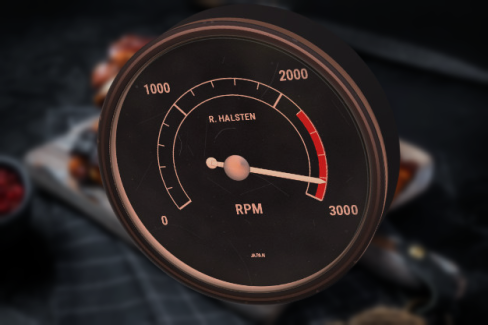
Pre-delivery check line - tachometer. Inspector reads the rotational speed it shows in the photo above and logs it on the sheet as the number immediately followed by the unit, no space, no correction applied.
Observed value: 2800rpm
